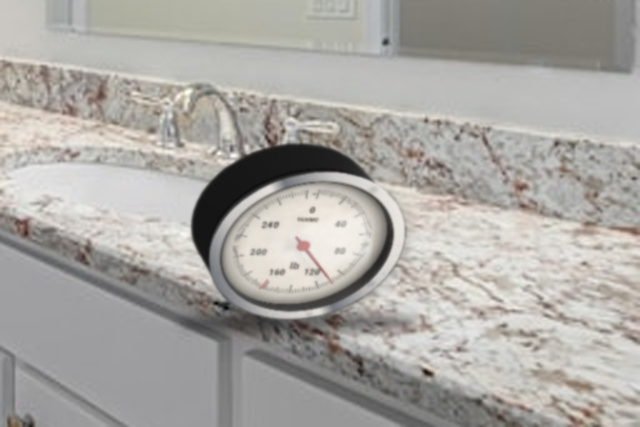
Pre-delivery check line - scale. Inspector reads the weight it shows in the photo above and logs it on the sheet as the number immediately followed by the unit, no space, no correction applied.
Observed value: 110lb
